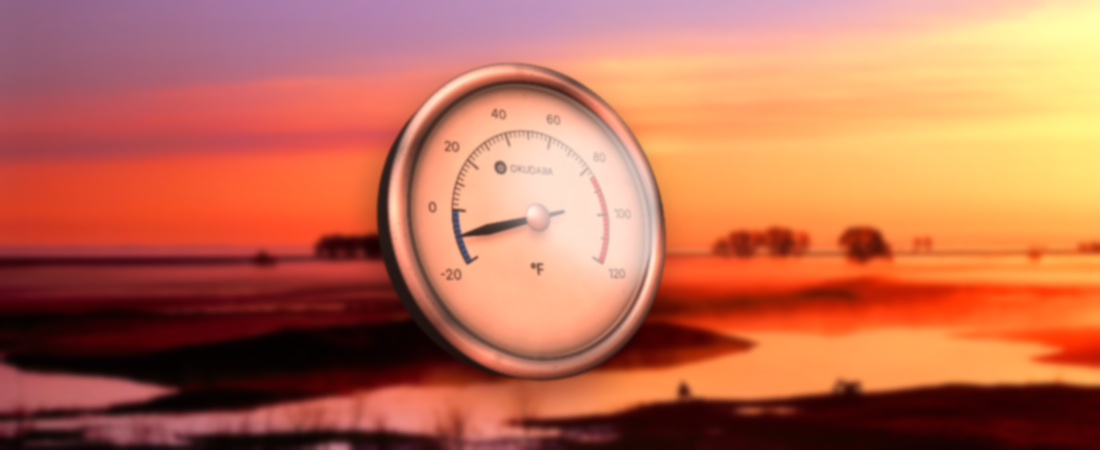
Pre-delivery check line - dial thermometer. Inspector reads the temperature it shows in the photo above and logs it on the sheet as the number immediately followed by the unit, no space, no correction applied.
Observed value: -10°F
